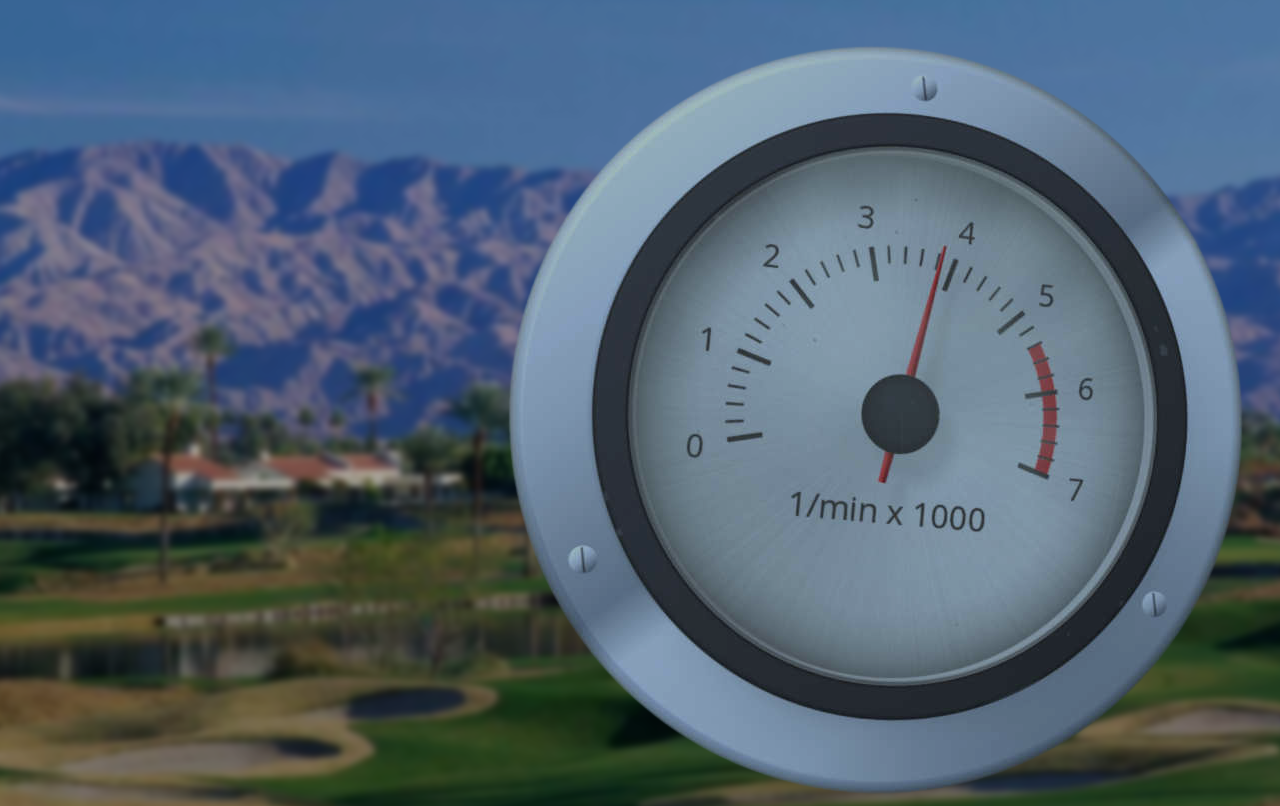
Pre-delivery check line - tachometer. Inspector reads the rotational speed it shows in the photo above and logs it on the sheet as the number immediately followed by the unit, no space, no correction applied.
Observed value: 3800rpm
